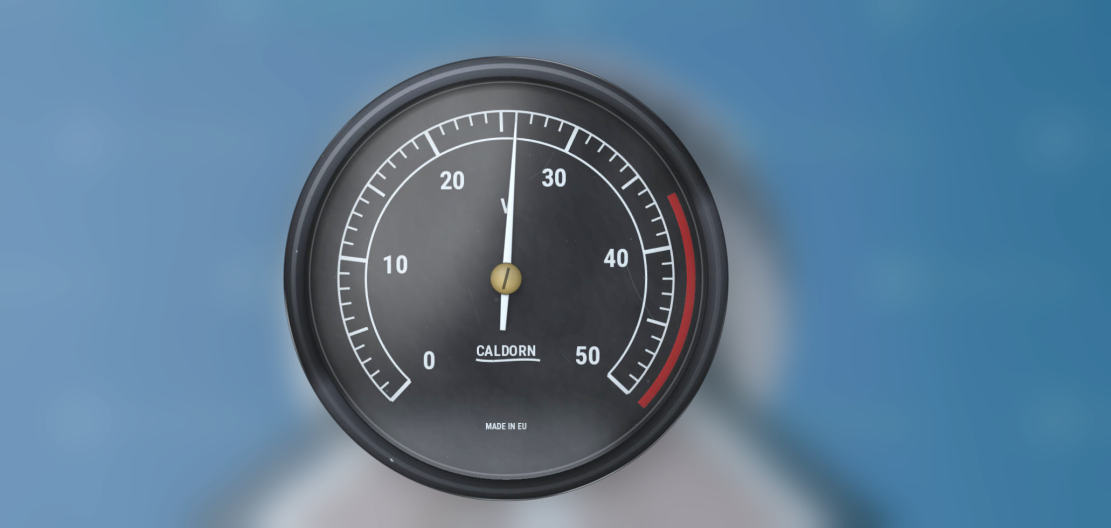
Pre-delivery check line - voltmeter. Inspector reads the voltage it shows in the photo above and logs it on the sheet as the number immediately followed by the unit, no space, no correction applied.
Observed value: 26V
